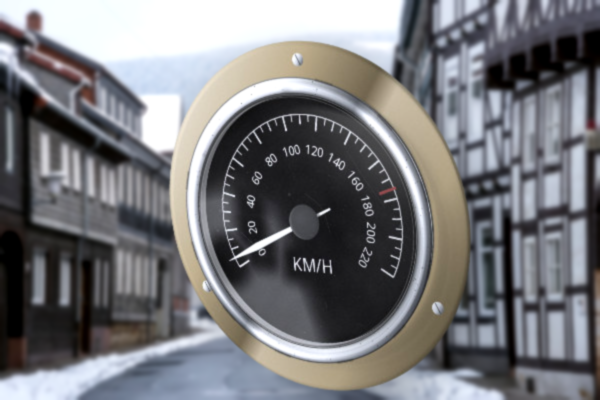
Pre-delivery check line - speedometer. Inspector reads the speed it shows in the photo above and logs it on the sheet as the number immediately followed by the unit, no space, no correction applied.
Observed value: 5km/h
